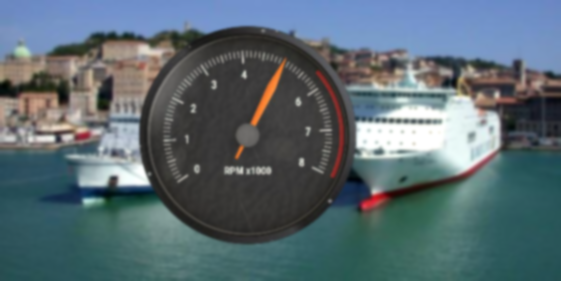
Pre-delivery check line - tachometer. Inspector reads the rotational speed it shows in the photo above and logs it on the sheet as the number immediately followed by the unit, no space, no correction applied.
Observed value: 5000rpm
